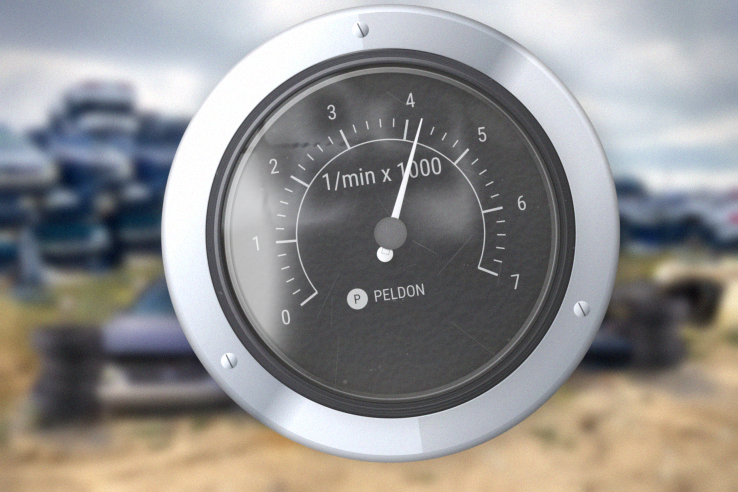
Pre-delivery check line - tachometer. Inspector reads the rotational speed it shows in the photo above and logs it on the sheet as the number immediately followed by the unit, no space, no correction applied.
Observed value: 4200rpm
